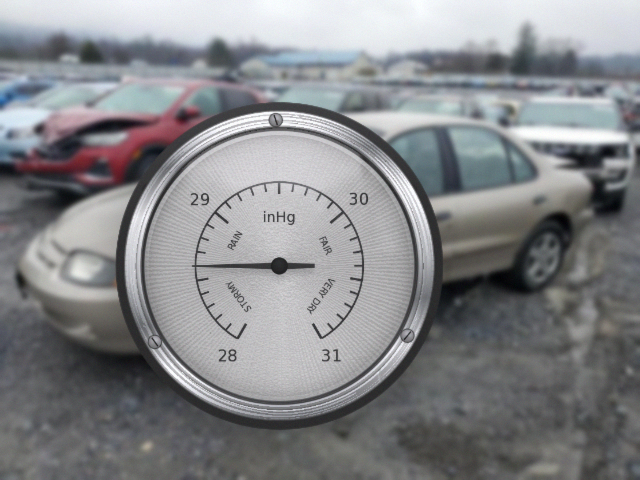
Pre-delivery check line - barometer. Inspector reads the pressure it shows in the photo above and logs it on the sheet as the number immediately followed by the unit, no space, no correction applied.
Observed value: 28.6inHg
